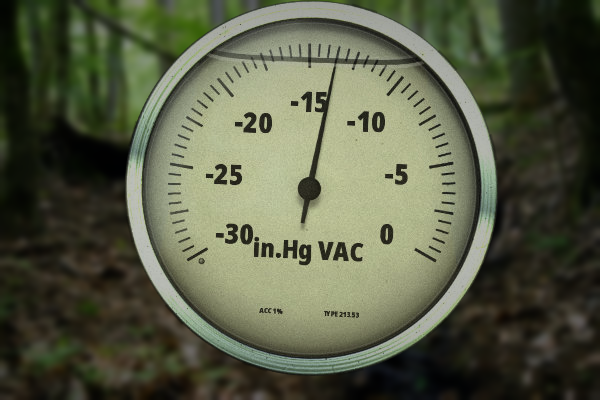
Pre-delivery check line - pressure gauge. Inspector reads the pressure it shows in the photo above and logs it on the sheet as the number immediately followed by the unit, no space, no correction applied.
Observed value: -13.5inHg
